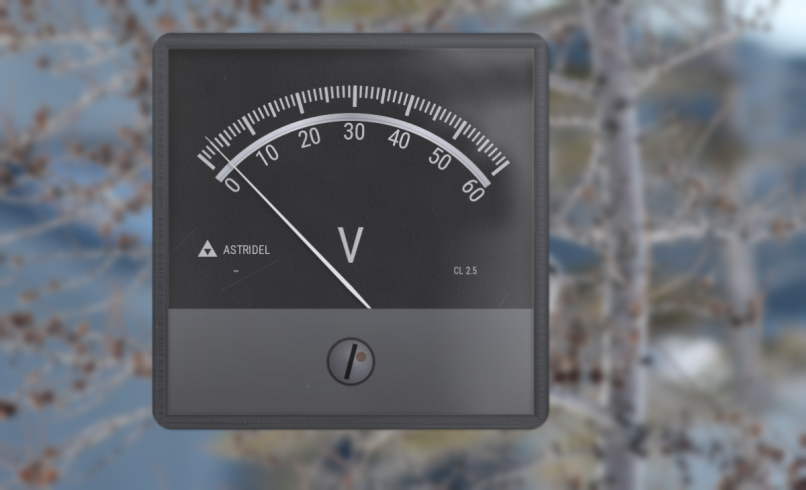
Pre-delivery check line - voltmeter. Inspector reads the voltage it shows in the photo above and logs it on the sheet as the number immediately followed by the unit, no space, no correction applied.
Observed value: 3V
